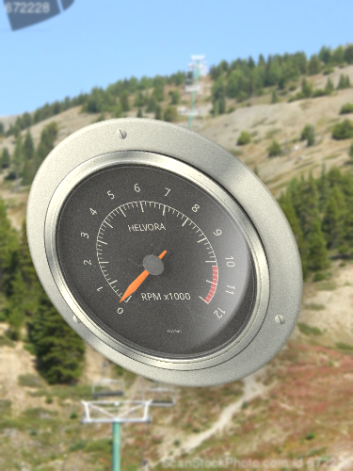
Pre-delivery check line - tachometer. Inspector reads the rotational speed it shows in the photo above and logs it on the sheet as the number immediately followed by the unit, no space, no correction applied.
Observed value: 200rpm
